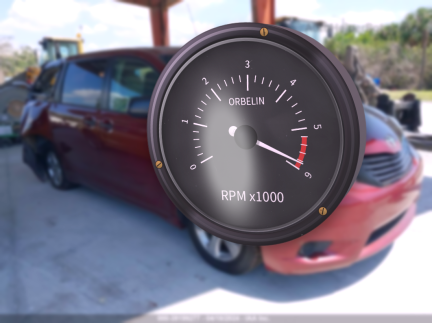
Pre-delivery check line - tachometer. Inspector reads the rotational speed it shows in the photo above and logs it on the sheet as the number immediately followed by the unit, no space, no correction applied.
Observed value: 5800rpm
